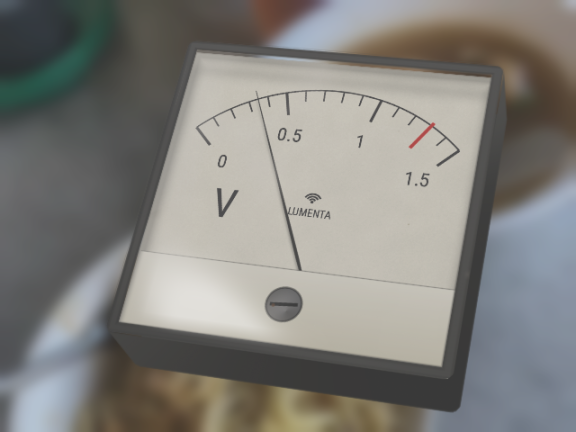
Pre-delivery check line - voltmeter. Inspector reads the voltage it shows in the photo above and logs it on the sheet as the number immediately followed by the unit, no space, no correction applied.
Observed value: 0.35V
